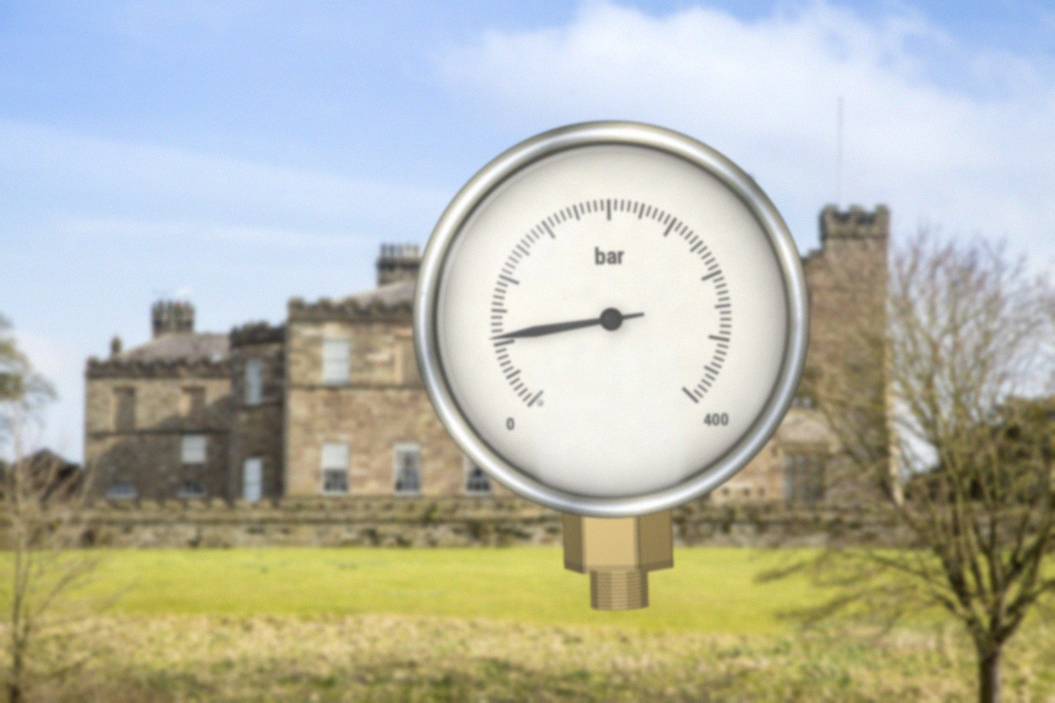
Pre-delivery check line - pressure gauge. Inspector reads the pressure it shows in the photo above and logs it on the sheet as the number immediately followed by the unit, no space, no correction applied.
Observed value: 55bar
